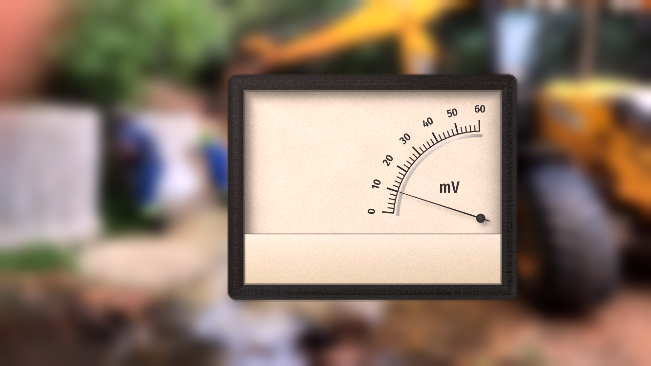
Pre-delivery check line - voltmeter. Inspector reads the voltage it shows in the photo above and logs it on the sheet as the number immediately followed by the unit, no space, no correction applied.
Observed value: 10mV
